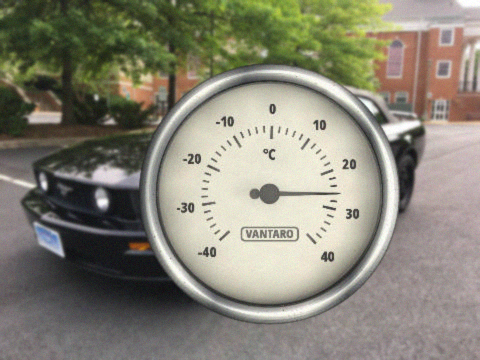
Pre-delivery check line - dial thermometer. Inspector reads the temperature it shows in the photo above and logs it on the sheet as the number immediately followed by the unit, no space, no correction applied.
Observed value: 26°C
